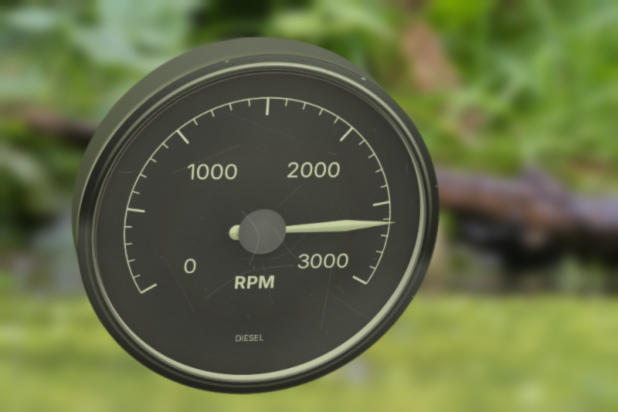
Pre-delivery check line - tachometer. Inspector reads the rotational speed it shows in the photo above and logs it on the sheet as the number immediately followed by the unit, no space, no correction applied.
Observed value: 2600rpm
